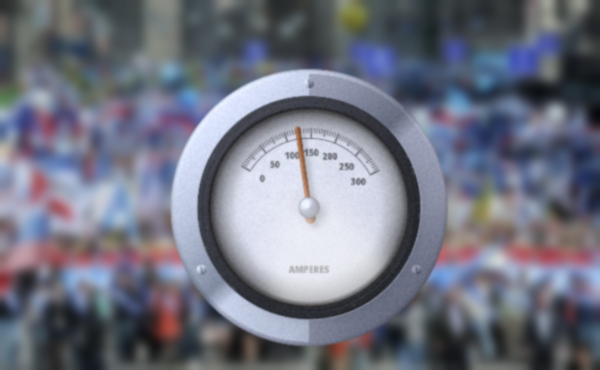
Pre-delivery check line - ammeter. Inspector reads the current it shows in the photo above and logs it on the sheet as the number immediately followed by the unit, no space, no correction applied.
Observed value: 125A
